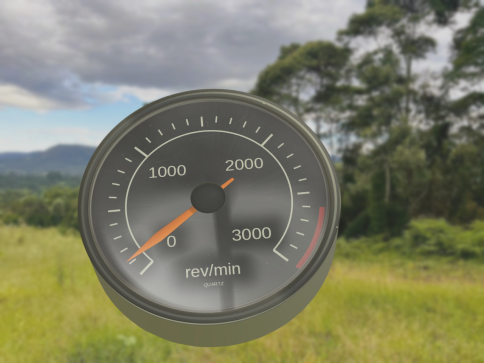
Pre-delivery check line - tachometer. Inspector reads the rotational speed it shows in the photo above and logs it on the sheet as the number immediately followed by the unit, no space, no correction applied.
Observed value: 100rpm
